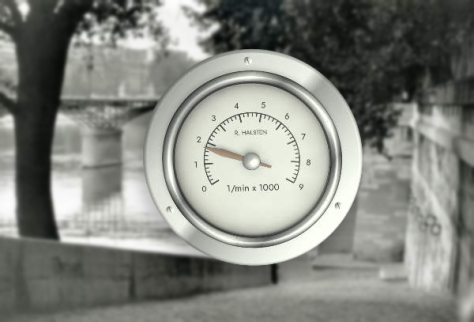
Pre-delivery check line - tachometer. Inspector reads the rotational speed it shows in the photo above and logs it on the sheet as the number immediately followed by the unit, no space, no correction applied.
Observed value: 1800rpm
